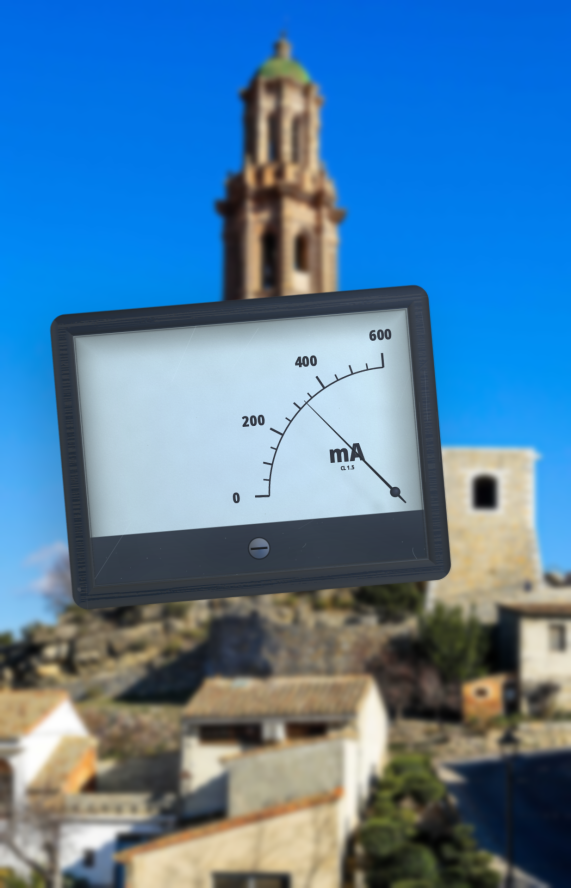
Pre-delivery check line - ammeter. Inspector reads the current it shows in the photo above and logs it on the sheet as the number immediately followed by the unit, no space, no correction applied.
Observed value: 325mA
